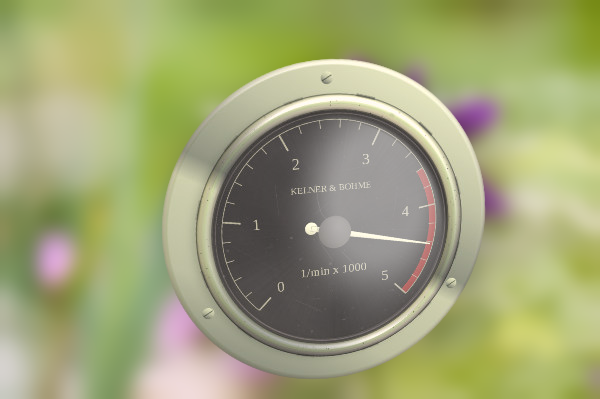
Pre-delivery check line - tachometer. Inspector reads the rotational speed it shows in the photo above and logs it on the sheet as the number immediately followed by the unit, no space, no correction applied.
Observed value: 4400rpm
